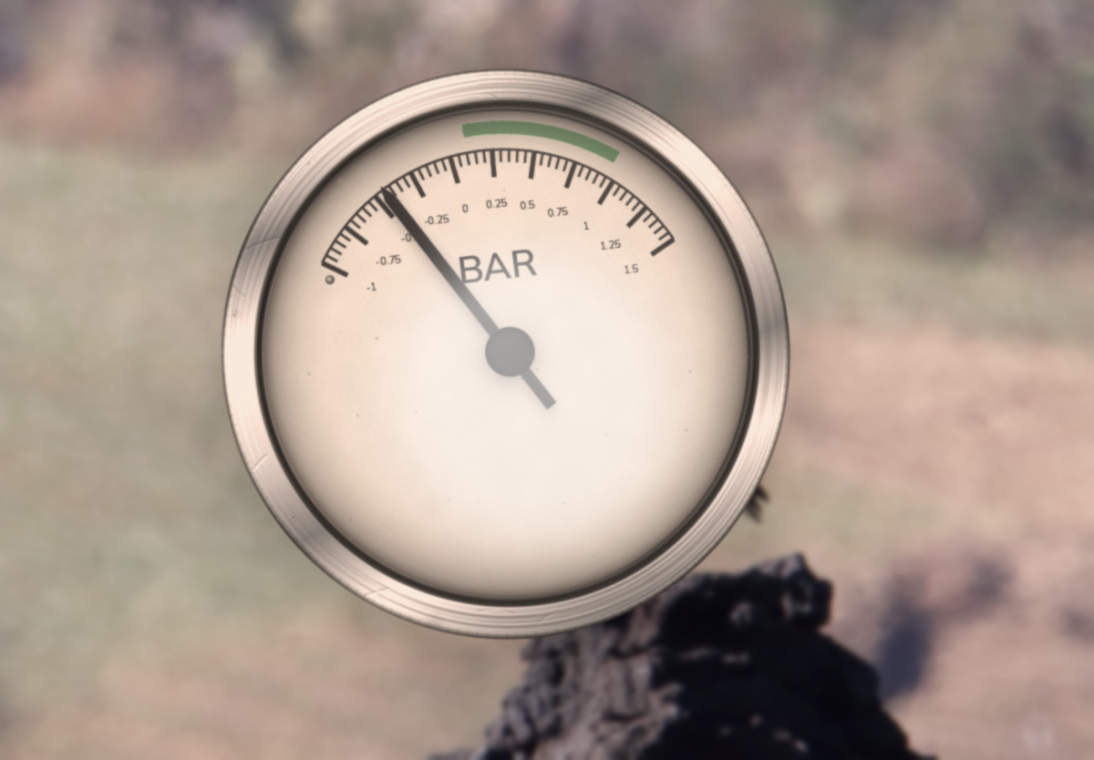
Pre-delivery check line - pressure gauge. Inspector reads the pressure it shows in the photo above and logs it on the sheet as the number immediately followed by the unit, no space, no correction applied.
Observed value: -0.45bar
